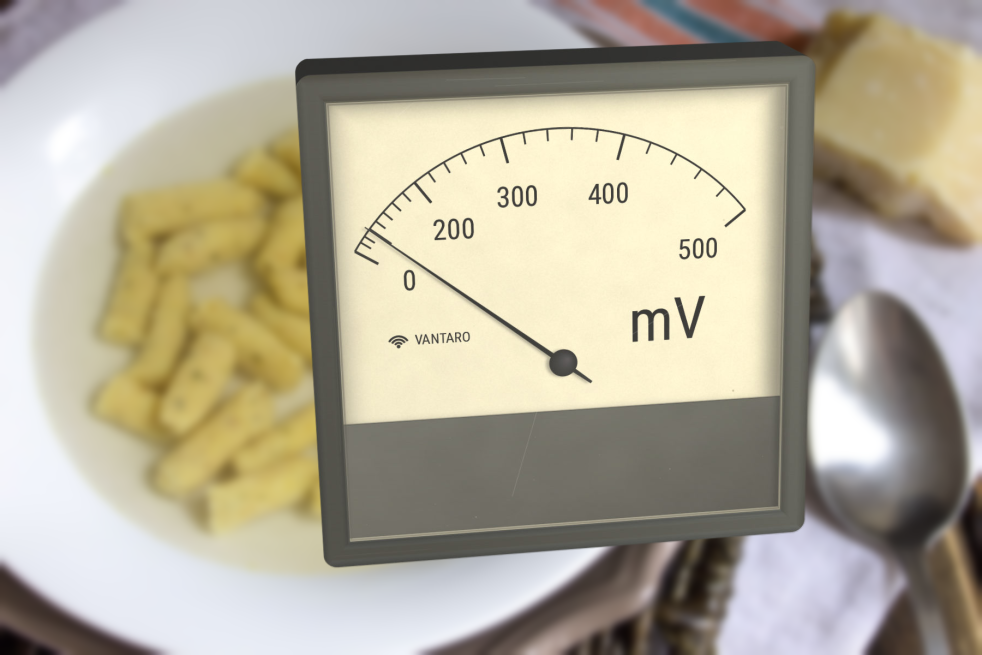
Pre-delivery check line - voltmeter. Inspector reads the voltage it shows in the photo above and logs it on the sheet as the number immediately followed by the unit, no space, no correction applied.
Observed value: 100mV
